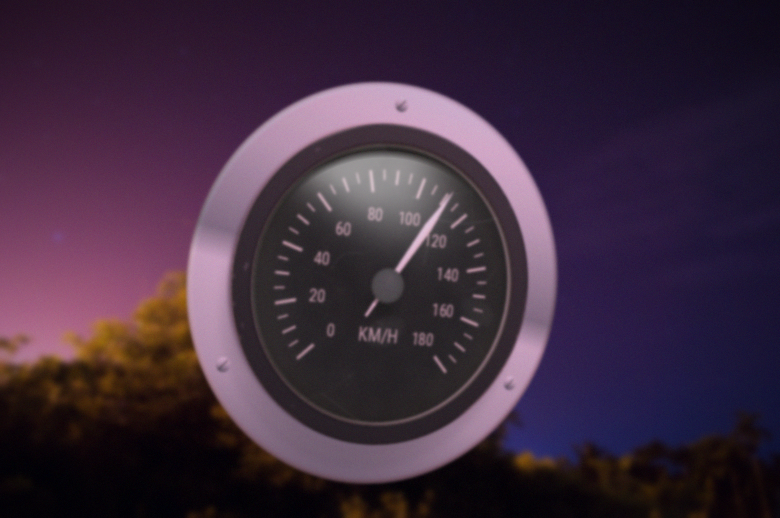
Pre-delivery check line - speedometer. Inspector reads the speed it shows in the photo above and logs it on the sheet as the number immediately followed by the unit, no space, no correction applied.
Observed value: 110km/h
